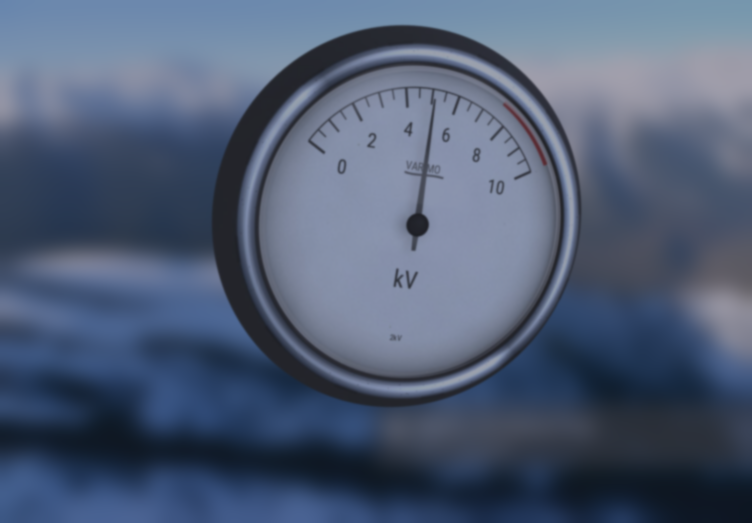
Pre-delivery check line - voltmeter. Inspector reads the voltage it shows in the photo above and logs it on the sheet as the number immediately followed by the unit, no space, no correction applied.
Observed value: 5kV
